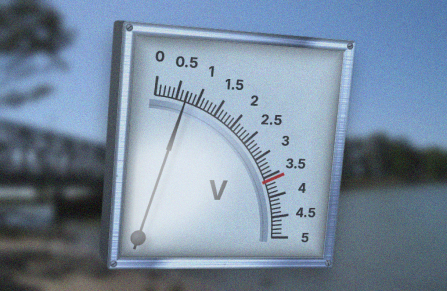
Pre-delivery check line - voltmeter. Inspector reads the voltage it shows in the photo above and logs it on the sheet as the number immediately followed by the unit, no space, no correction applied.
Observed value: 0.7V
